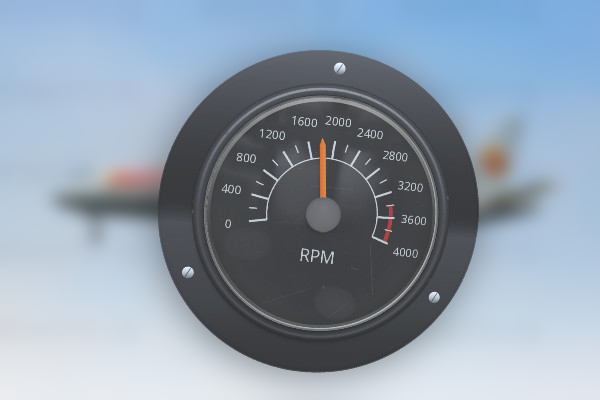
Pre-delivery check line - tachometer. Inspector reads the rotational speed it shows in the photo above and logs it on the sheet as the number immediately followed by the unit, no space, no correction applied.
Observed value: 1800rpm
